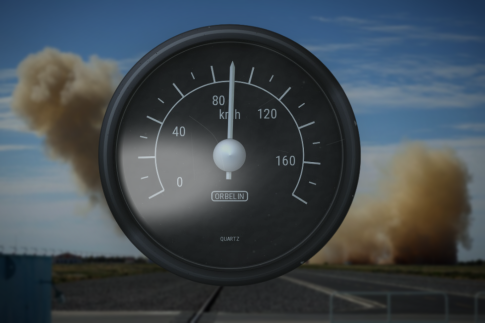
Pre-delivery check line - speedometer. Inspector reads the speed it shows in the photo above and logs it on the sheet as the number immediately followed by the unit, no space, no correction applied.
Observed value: 90km/h
